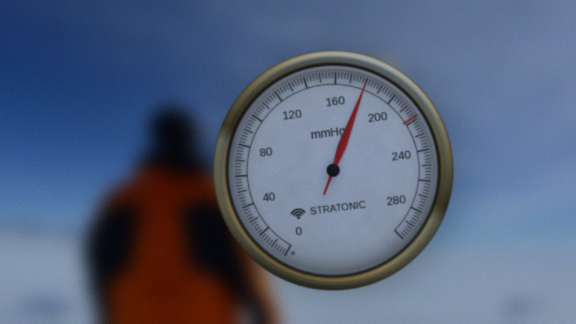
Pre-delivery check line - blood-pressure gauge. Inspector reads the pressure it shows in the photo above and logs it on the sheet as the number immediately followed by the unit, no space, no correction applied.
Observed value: 180mmHg
